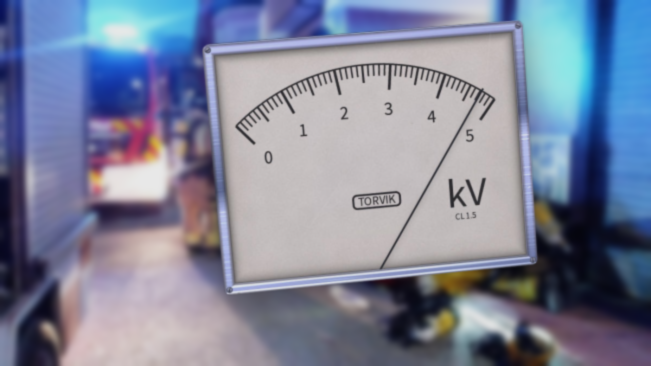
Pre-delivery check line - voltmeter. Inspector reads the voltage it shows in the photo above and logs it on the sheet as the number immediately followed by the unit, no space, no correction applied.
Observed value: 4.7kV
